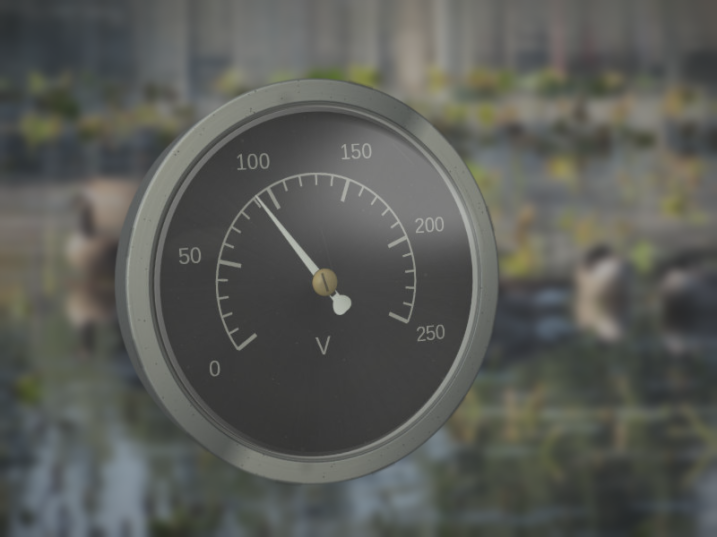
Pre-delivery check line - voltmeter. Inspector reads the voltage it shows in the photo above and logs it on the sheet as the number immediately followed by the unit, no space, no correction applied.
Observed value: 90V
